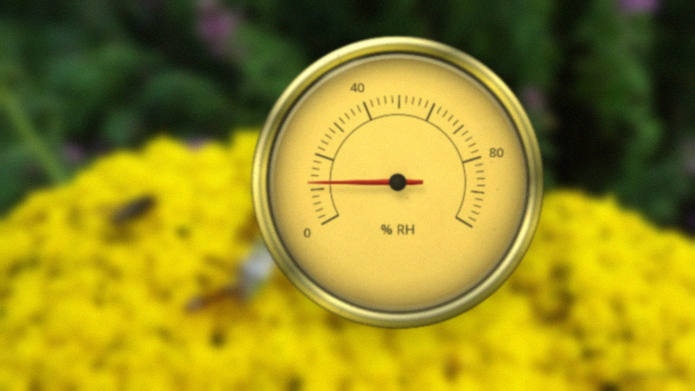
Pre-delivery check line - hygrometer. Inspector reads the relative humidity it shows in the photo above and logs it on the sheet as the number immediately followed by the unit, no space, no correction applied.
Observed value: 12%
